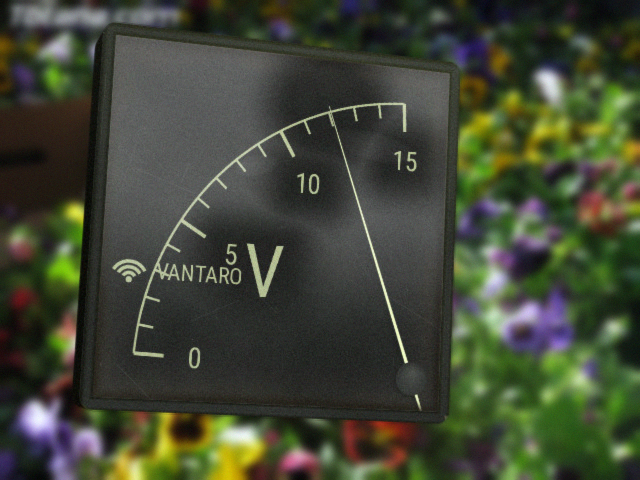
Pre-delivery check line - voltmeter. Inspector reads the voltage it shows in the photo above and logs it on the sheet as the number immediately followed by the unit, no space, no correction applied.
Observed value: 12V
